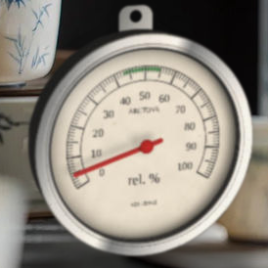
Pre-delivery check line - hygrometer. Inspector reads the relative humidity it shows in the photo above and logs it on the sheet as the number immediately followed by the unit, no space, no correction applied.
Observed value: 5%
